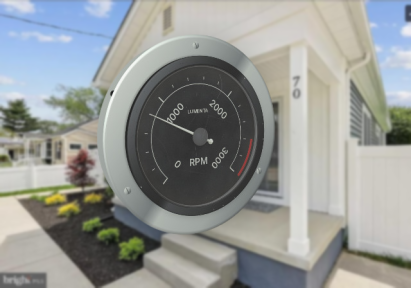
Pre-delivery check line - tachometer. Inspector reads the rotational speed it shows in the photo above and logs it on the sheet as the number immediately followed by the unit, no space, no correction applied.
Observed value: 800rpm
